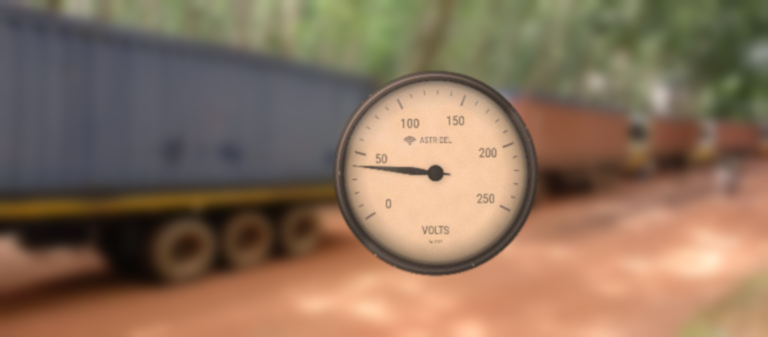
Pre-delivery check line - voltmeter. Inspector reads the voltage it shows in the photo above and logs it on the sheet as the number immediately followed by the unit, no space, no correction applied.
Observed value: 40V
